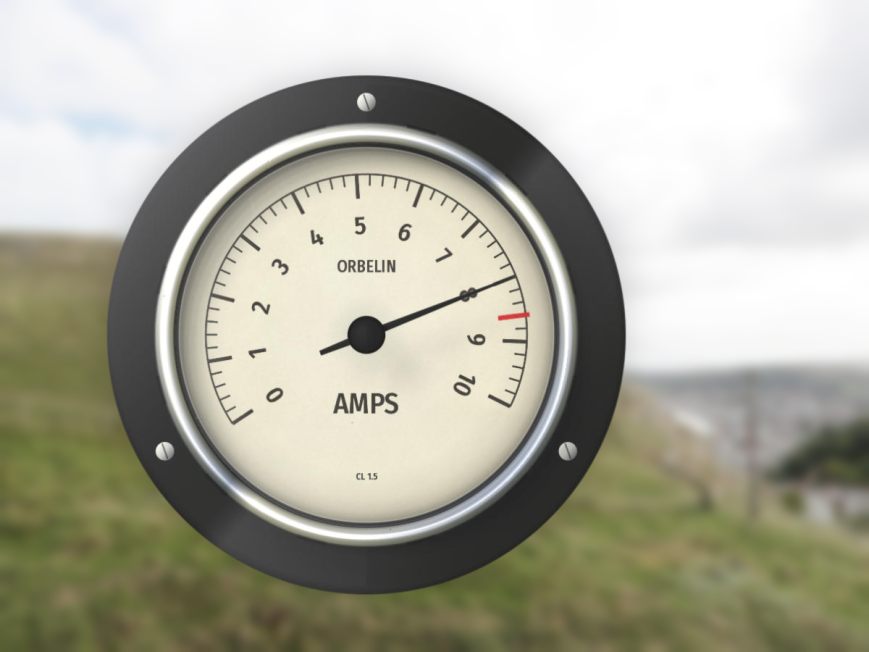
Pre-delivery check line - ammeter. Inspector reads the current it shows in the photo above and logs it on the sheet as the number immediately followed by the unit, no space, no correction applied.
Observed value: 8A
